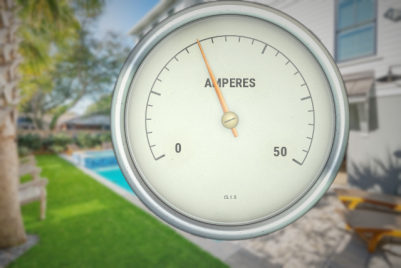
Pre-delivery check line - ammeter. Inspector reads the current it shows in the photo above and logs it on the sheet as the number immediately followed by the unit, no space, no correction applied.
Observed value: 20A
